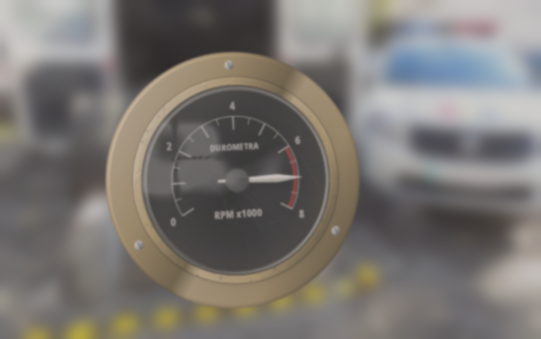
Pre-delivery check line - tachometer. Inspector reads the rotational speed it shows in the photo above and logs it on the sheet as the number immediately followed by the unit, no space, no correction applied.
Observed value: 7000rpm
